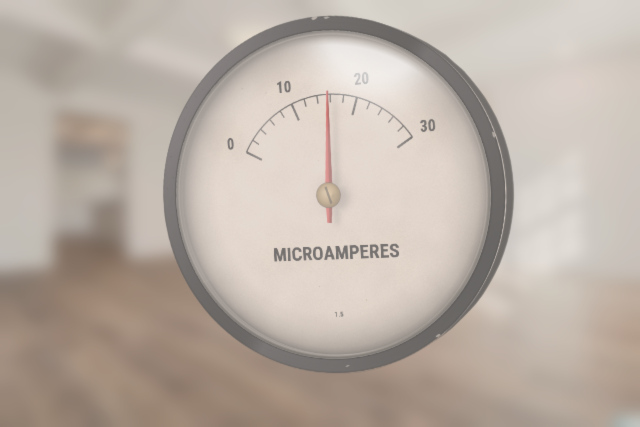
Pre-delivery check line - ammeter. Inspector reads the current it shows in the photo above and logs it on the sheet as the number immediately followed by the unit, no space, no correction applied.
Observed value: 16µA
